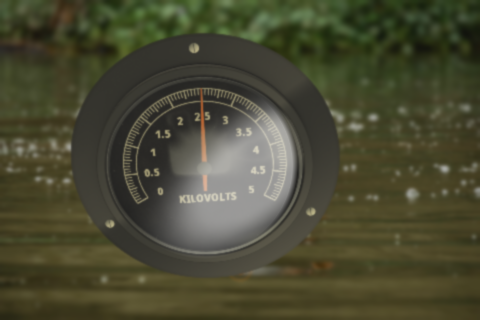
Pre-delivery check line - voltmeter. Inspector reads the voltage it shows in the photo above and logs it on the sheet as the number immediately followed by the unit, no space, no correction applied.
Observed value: 2.5kV
